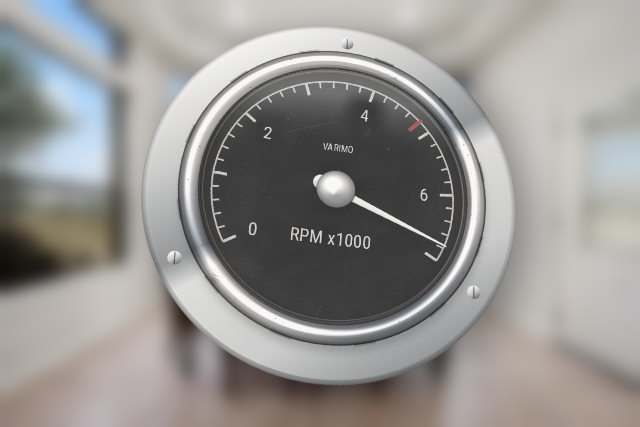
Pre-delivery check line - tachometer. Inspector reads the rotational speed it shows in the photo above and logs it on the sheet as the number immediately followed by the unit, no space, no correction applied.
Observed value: 6800rpm
